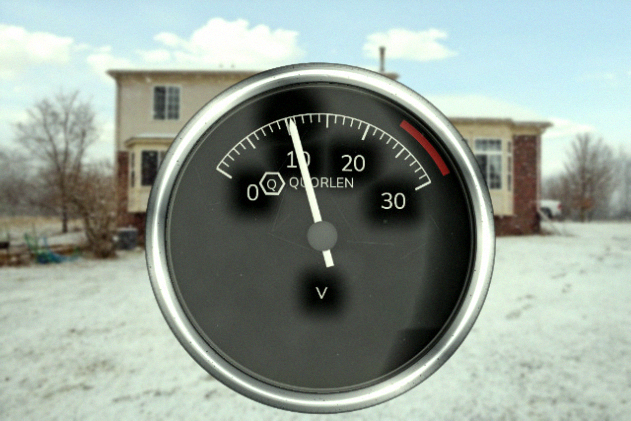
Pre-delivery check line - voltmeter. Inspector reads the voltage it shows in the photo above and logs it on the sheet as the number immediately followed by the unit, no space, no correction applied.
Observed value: 10.5V
